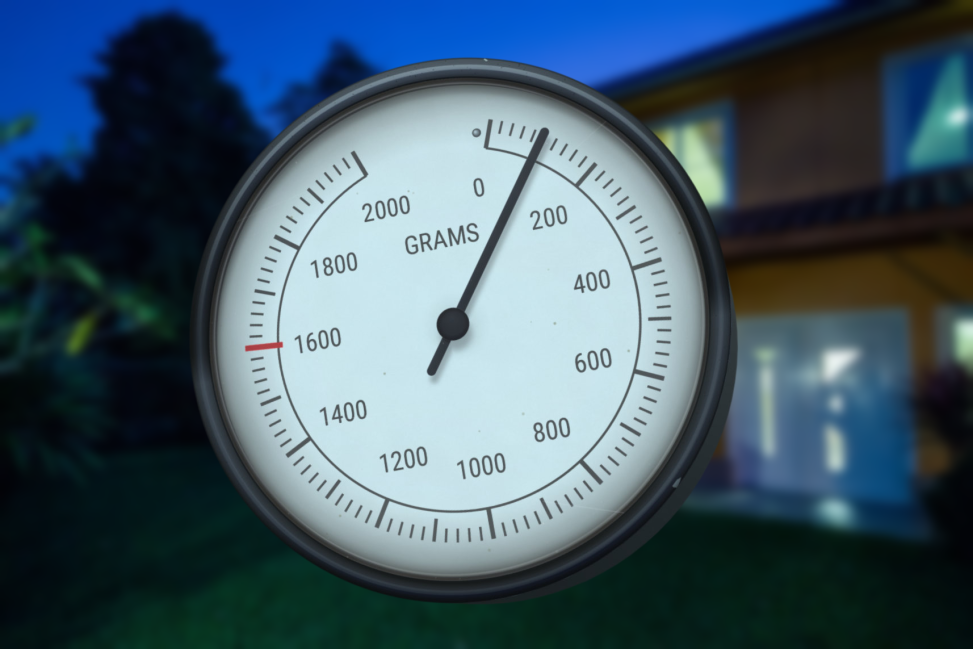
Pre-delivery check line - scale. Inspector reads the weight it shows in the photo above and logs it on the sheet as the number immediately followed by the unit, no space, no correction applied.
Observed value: 100g
